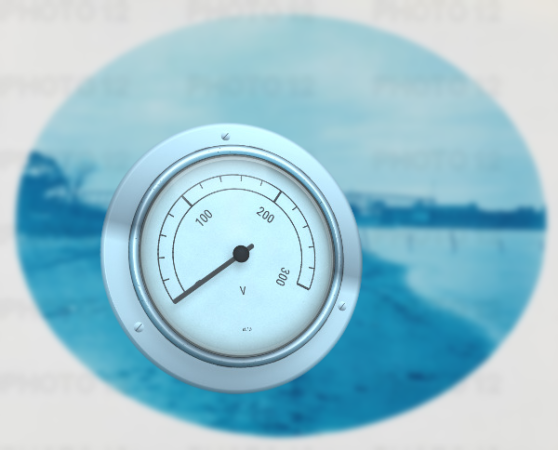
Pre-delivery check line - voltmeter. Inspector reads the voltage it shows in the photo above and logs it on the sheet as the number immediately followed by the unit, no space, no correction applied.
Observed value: 0V
